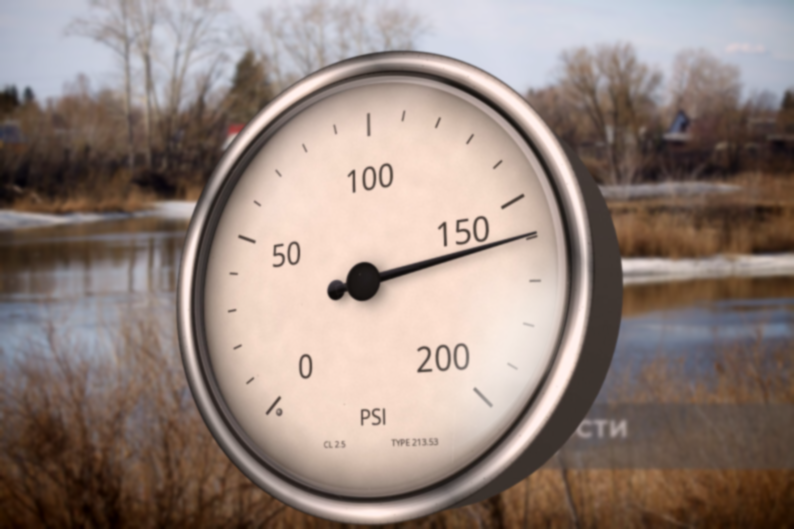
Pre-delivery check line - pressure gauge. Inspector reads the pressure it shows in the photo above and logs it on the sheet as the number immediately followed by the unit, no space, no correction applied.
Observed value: 160psi
